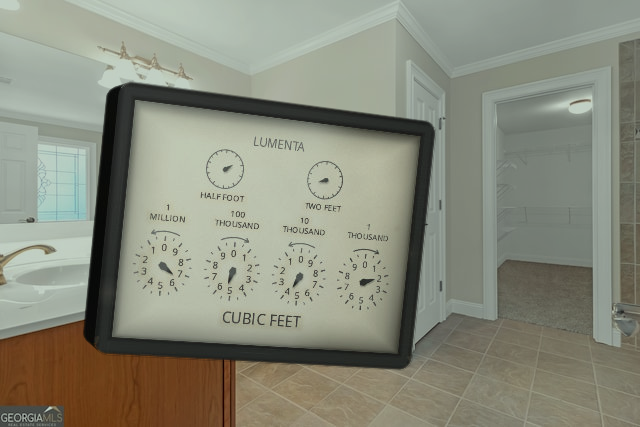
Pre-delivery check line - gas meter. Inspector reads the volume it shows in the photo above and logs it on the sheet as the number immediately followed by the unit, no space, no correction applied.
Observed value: 654200ft³
